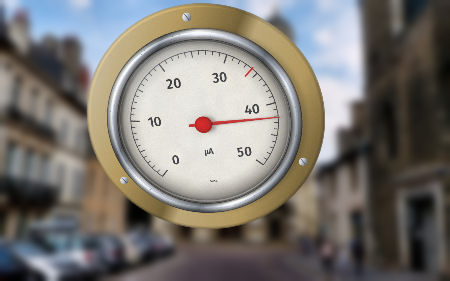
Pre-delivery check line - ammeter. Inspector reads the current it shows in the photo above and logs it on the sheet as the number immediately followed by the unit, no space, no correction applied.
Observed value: 42µA
